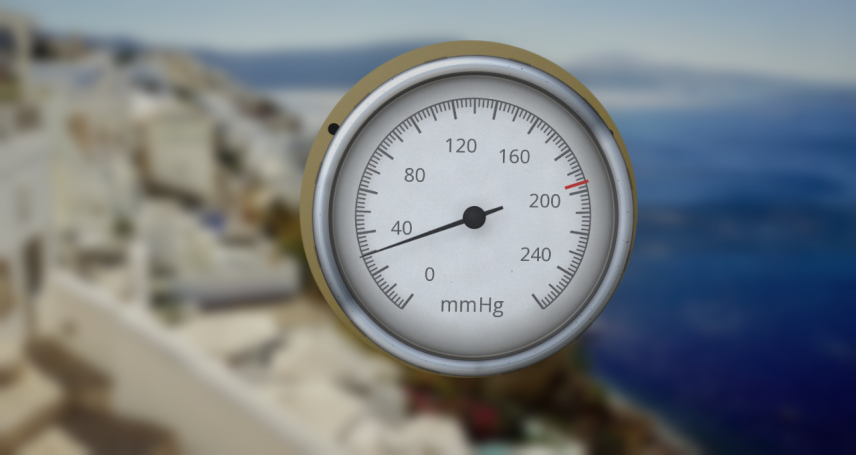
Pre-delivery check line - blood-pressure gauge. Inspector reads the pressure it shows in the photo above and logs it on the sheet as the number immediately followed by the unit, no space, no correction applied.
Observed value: 30mmHg
